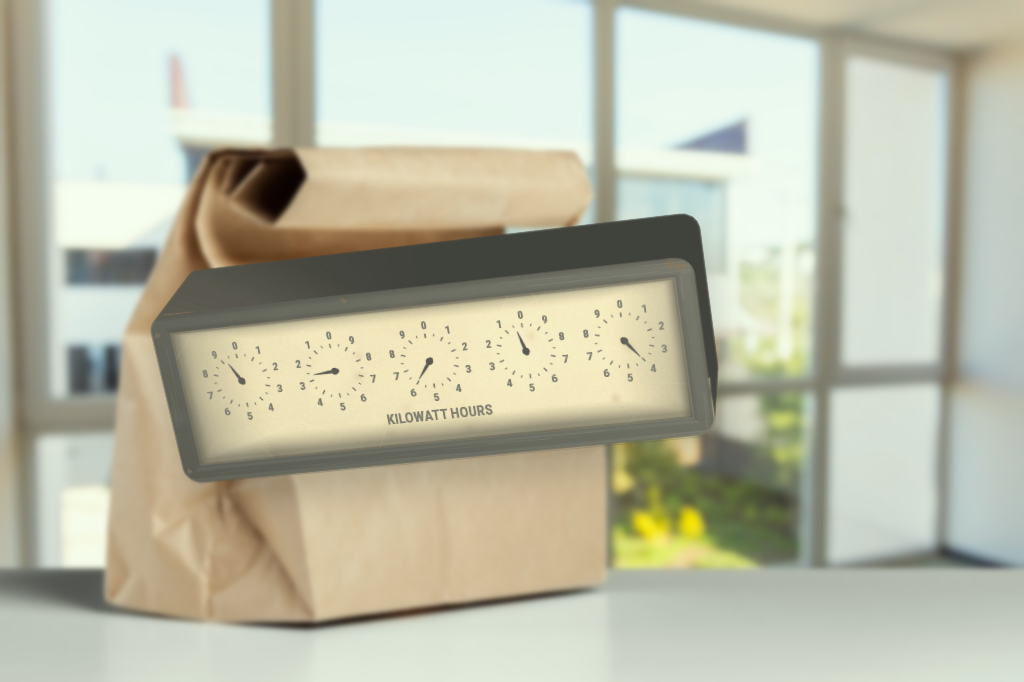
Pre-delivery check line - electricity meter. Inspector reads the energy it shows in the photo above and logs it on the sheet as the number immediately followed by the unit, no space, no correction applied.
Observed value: 92604kWh
